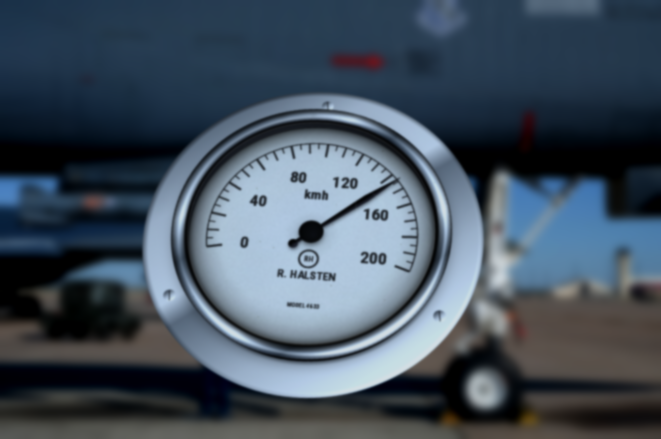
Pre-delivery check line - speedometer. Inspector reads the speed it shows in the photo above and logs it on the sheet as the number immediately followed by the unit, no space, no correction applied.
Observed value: 145km/h
